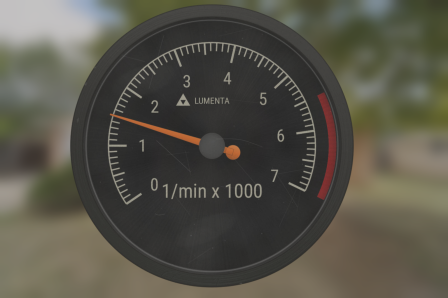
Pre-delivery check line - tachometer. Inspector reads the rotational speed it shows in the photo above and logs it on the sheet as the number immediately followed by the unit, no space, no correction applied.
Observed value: 1500rpm
